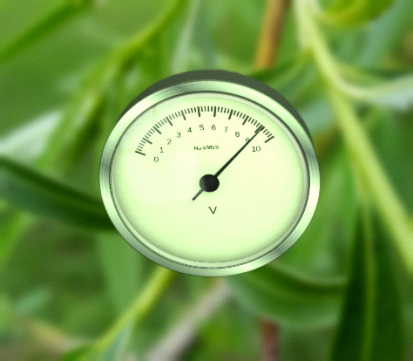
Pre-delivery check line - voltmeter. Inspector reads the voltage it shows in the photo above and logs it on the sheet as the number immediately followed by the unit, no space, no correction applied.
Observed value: 9V
